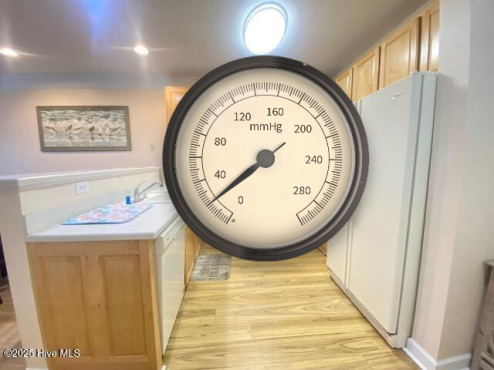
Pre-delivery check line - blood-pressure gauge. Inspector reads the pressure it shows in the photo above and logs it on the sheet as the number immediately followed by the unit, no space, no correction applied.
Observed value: 20mmHg
